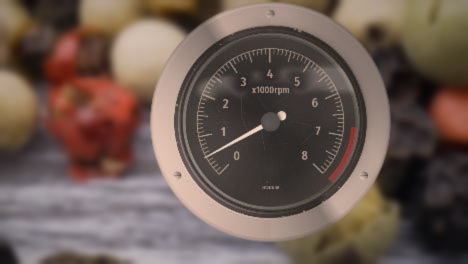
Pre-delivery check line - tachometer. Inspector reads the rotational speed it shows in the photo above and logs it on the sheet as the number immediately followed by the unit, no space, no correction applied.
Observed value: 500rpm
